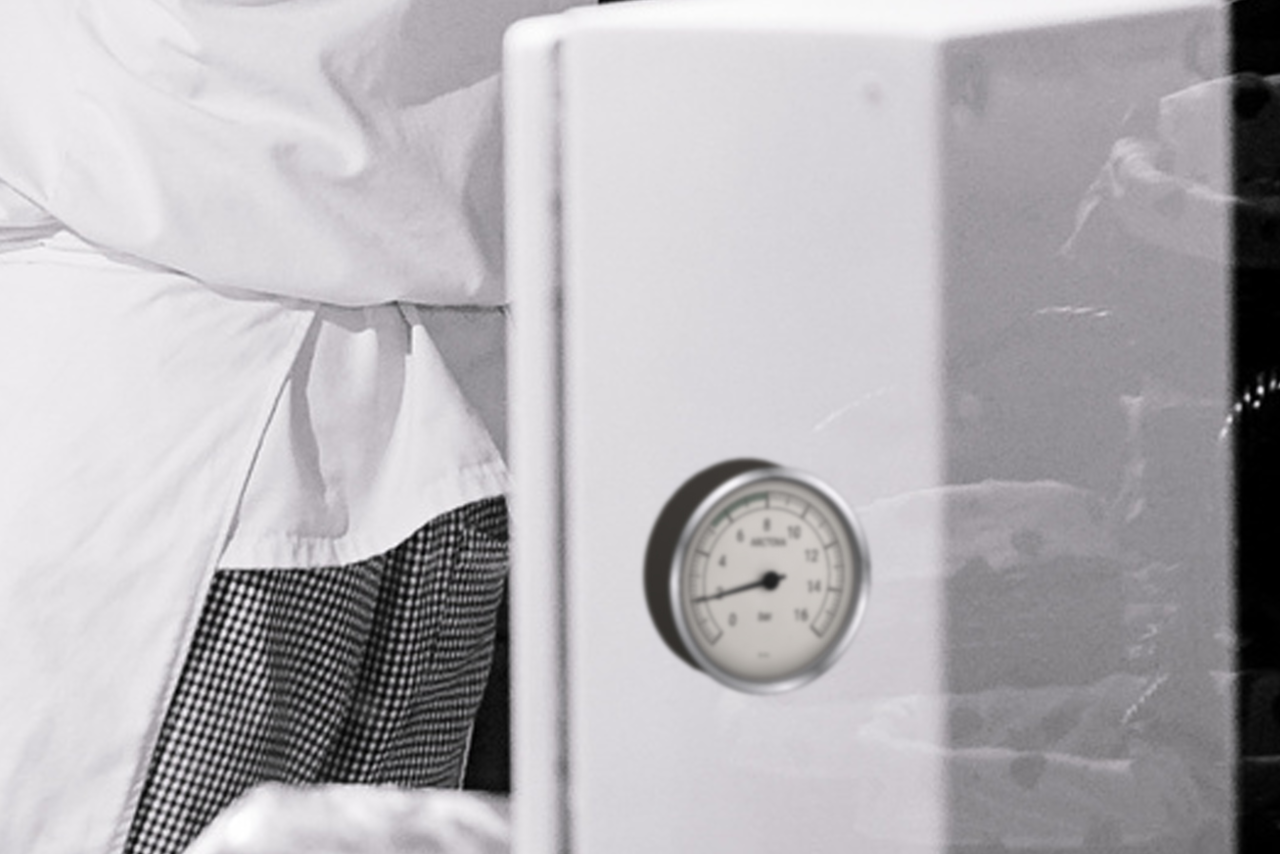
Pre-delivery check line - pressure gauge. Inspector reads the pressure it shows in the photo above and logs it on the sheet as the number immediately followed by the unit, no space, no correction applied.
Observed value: 2bar
